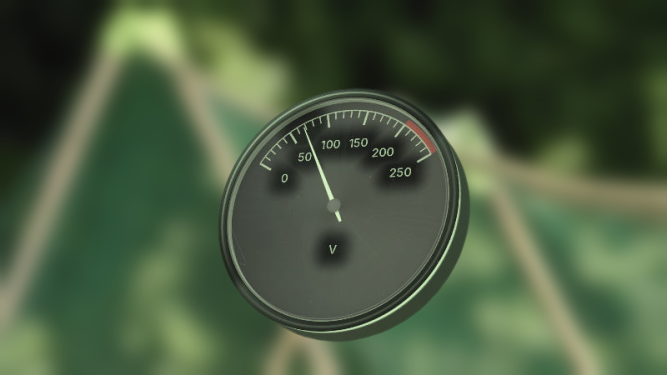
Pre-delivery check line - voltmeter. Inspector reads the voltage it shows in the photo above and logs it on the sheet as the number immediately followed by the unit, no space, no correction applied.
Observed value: 70V
